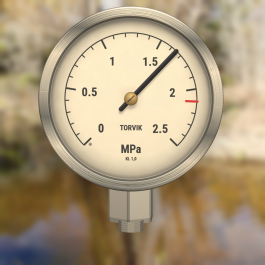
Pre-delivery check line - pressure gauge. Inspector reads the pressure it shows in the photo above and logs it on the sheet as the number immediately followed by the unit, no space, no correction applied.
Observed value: 1.65MPa
